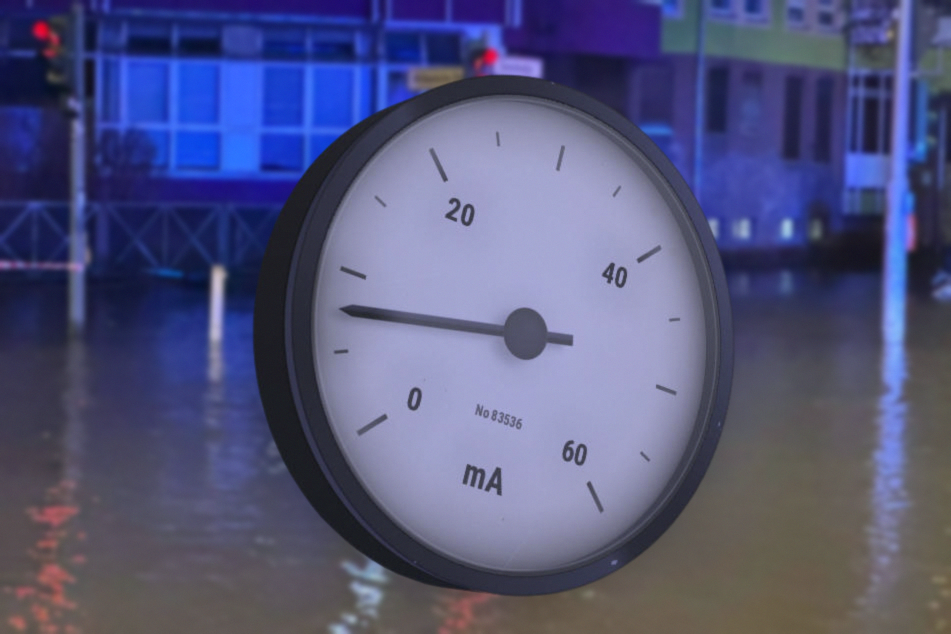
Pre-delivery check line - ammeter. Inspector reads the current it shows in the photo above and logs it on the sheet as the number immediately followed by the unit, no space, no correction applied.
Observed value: 7.5mA
